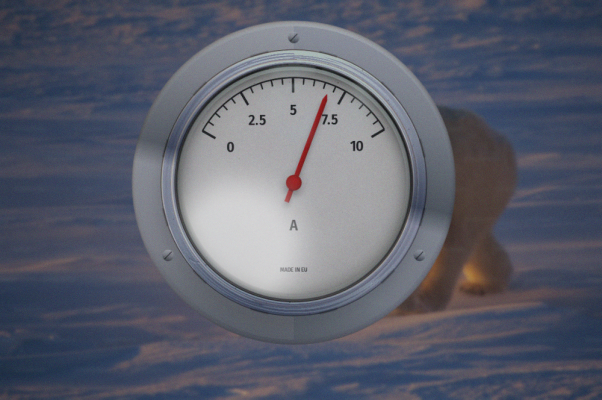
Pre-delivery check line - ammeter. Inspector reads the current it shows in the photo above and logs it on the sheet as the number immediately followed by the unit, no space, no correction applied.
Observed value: 6.75A
